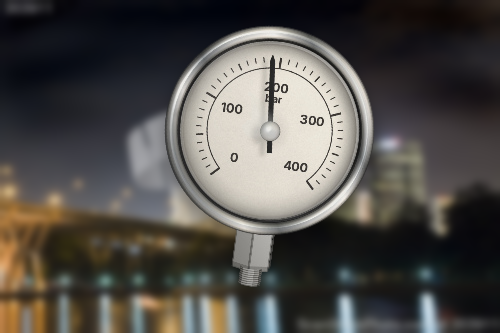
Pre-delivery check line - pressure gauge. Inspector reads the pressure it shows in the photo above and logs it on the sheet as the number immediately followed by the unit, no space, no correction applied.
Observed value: 190bar
